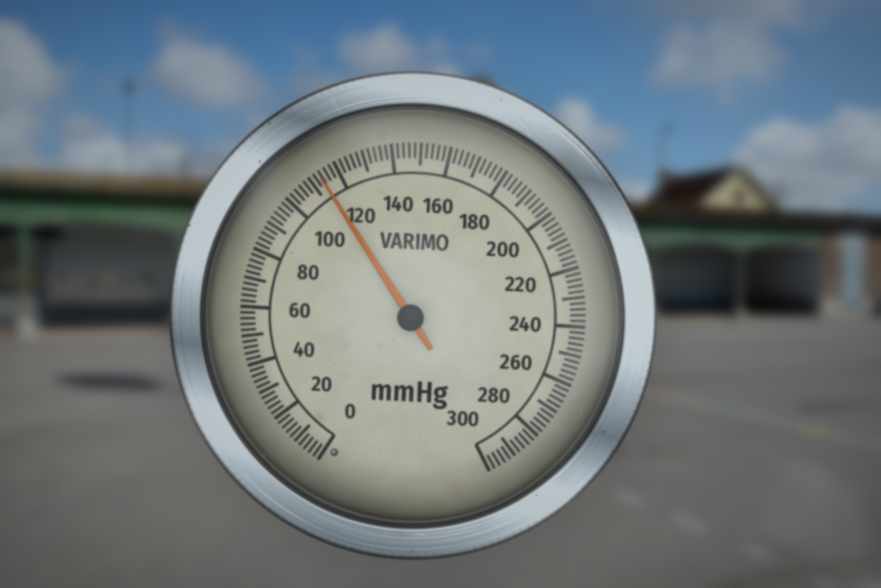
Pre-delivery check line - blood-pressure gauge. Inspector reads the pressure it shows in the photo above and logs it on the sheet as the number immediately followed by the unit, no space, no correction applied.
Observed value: 114mmHg
